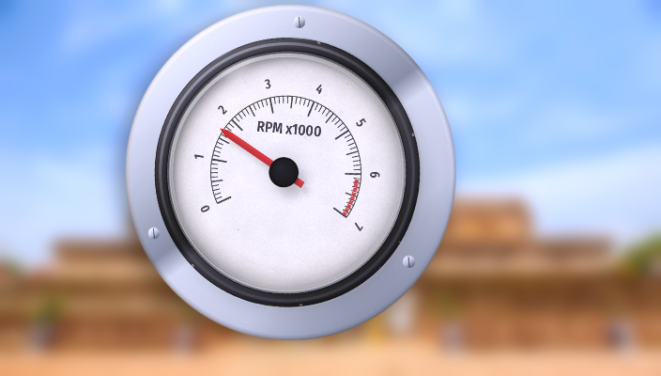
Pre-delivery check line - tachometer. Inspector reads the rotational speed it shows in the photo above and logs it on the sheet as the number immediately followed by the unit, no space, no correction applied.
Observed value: 1700rpm
